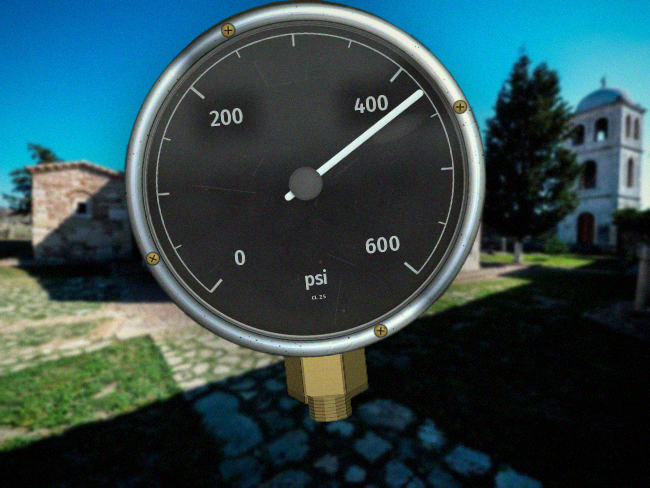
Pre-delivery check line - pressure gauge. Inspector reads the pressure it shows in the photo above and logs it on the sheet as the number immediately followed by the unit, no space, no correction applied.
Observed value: 425psi
